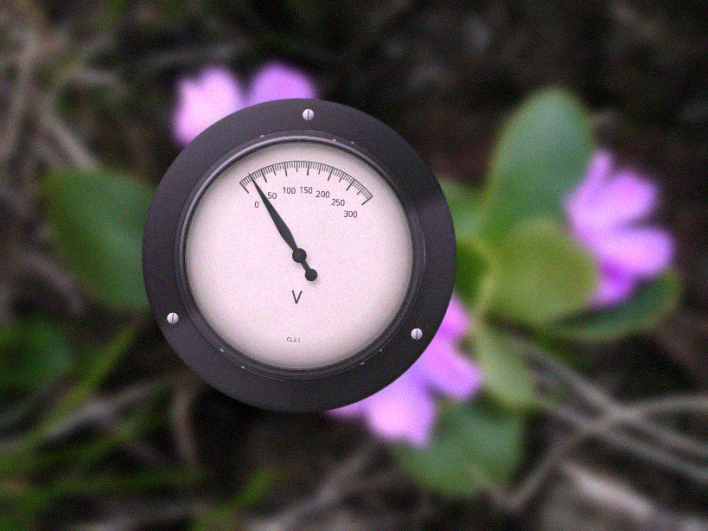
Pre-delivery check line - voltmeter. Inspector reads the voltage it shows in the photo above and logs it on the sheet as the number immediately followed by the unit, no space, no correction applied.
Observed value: 25V
